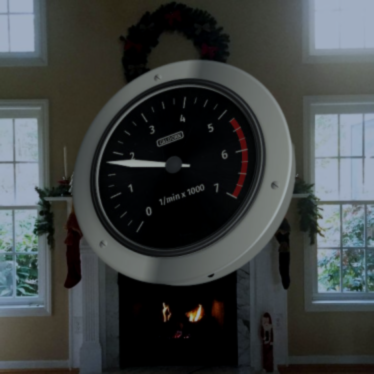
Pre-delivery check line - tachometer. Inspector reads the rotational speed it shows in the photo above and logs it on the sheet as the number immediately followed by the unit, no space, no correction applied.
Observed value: 1750rpm
